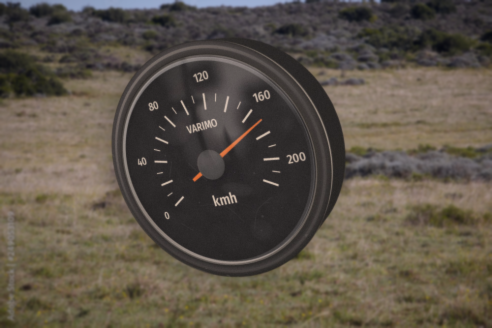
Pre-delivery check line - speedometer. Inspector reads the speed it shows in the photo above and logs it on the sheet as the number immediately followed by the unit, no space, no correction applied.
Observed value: 170km/h
